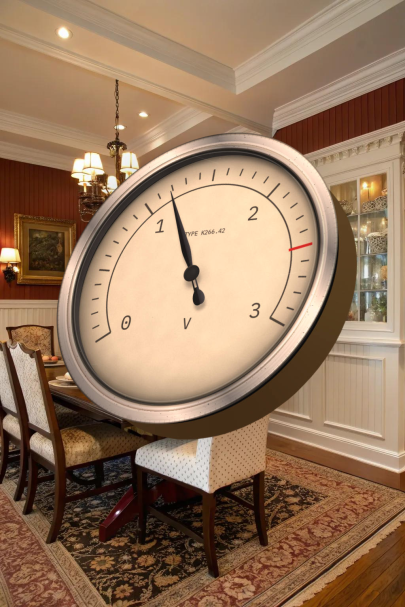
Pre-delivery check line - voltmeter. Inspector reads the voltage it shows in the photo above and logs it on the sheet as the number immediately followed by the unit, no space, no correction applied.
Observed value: 1.2V
